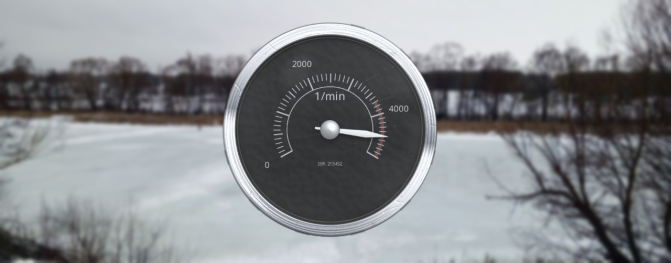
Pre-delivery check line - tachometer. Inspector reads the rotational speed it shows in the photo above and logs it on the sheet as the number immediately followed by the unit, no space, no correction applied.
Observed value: 4500rpm
